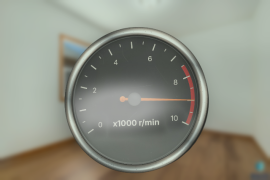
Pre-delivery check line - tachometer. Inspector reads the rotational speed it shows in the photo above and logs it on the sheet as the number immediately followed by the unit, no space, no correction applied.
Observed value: 9000rpm
